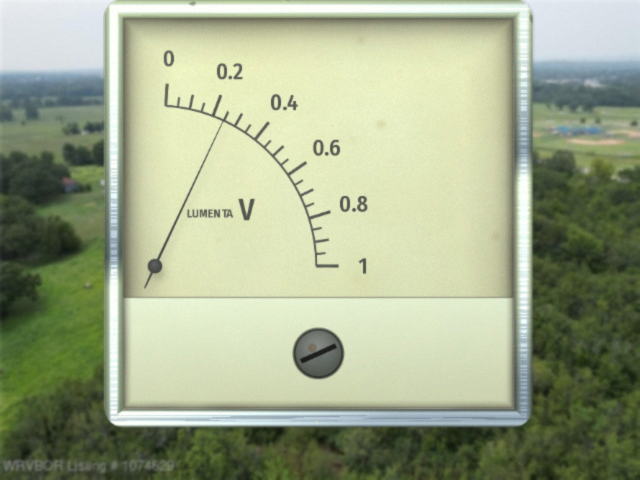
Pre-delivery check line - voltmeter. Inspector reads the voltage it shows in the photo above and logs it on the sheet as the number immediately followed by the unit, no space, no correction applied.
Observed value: 0.25V
